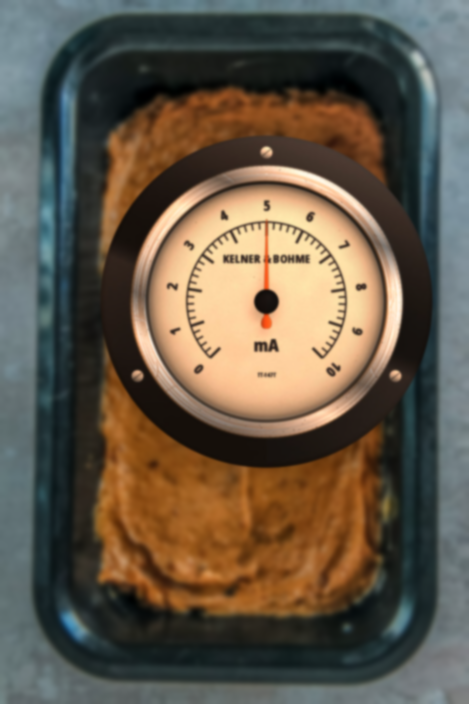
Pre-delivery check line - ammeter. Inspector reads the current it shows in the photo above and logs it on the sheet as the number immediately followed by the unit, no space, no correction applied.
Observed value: 5mA
